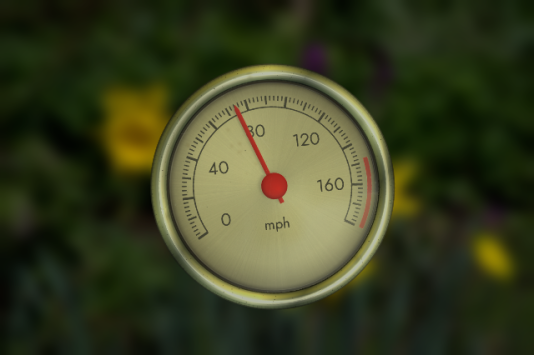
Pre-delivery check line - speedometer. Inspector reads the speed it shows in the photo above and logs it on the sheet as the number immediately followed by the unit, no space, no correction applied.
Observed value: 74mph
